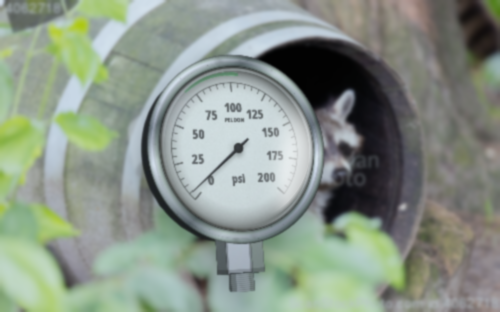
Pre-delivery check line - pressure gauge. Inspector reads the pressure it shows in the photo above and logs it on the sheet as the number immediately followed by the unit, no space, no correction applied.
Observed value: 5psi
